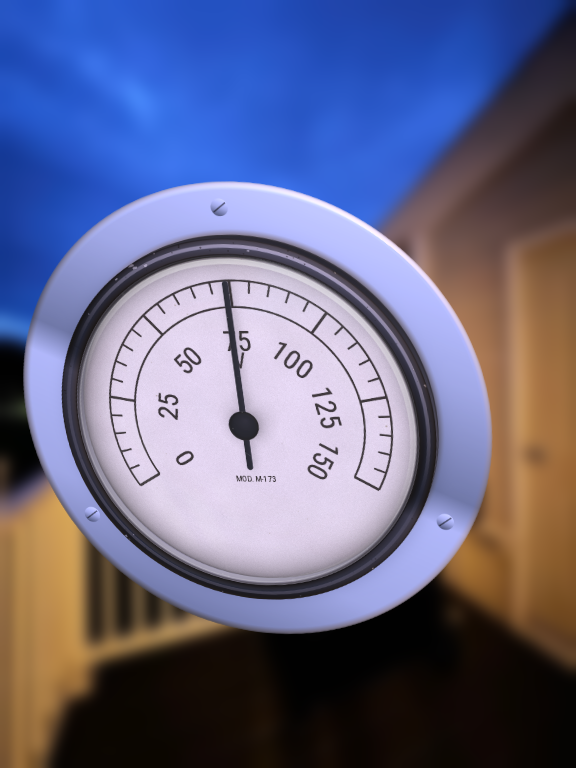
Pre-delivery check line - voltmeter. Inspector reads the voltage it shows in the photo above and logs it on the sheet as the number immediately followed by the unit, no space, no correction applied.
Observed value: 75V
